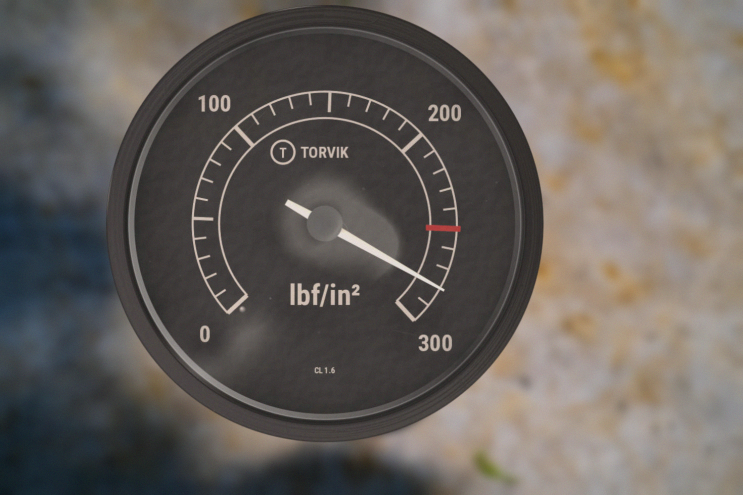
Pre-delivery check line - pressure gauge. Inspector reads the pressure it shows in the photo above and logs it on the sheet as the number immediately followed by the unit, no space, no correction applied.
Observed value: 280psi
